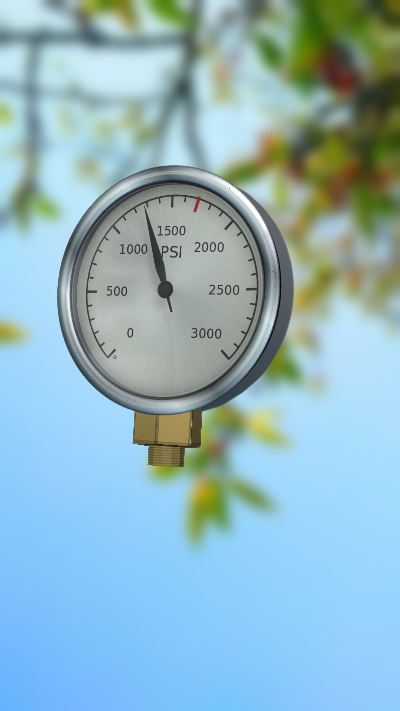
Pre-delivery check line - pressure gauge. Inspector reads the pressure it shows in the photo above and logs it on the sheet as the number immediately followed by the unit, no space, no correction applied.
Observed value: 1300psi
